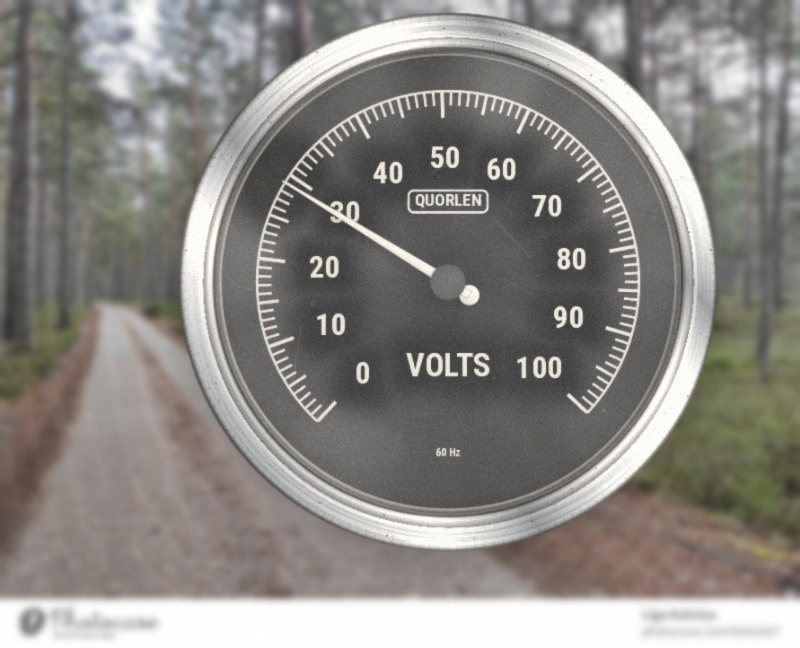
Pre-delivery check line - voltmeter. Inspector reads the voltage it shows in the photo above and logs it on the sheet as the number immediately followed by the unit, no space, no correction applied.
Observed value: 29V
